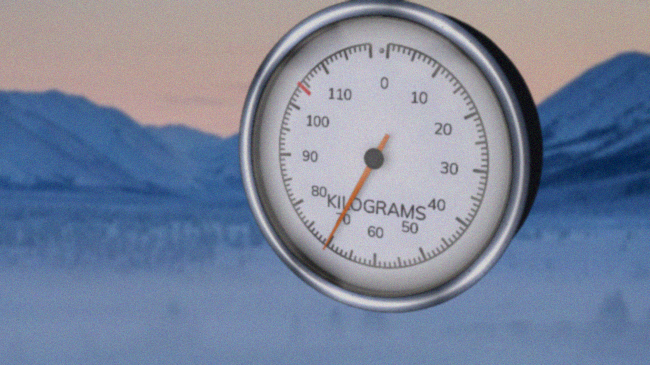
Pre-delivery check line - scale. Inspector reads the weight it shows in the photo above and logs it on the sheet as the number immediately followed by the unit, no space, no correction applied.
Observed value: 70kg
